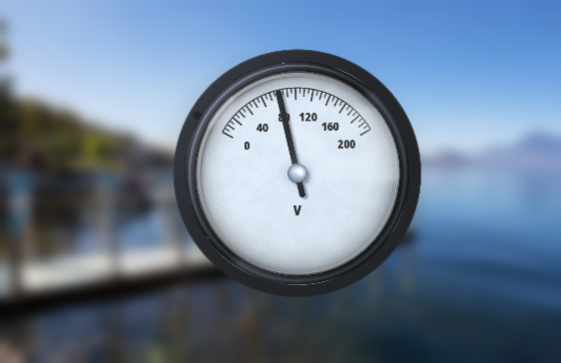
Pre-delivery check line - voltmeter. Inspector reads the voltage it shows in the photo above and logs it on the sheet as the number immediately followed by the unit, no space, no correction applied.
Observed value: 80V
